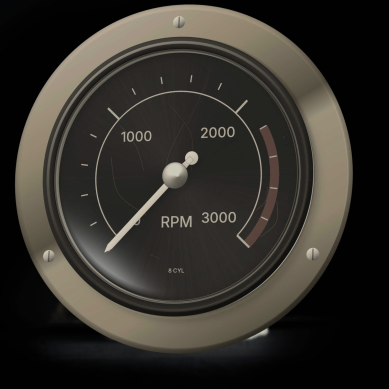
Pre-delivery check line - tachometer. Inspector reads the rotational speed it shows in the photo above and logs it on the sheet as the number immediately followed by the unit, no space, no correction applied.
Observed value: 0rpm
